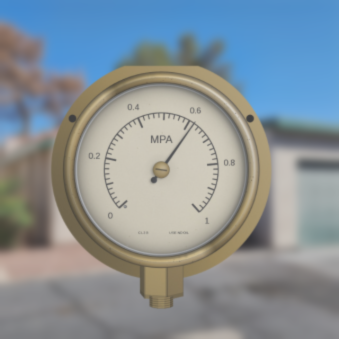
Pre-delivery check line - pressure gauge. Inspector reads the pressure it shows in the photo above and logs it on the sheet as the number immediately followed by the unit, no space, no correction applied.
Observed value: 0.62MPa
